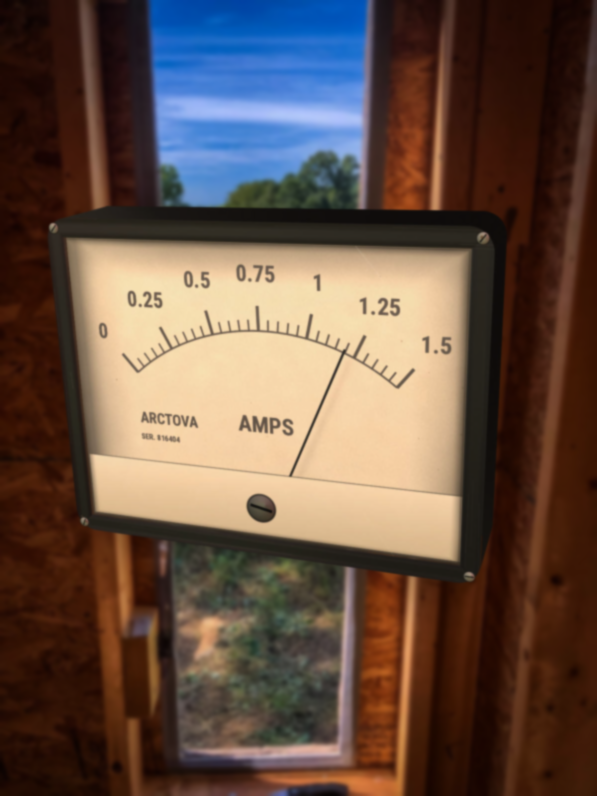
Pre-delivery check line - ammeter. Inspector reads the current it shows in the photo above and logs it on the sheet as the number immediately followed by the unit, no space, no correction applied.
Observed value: 1.2A
